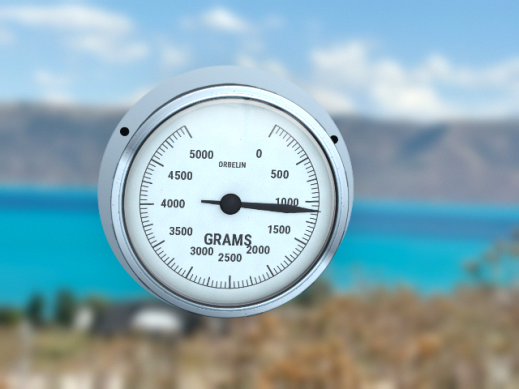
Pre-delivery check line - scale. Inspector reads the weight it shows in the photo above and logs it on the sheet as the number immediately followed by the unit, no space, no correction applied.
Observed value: 1100g
